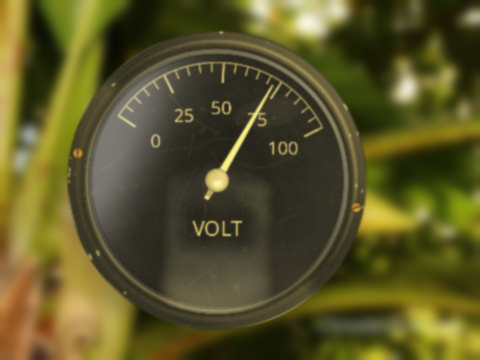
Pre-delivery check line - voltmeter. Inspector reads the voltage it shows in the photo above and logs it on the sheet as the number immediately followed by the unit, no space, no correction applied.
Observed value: 72.5V
